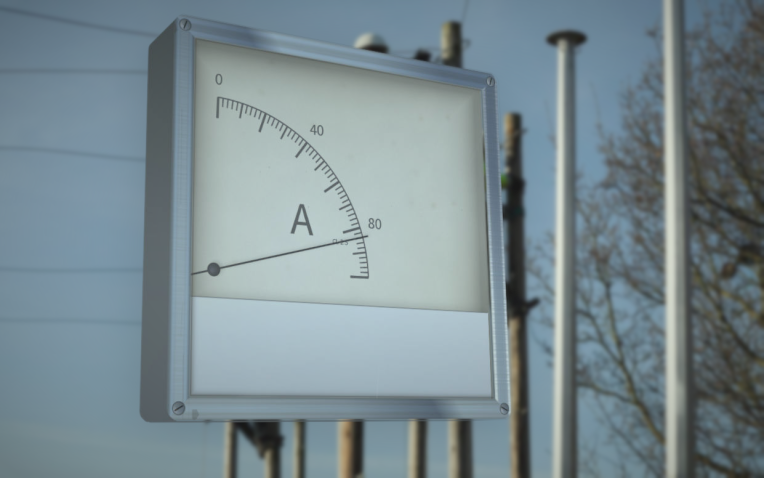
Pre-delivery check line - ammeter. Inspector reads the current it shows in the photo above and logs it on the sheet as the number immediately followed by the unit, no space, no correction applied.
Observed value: 84A
